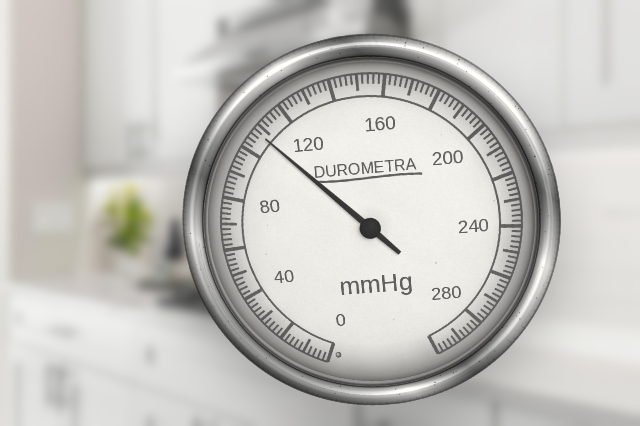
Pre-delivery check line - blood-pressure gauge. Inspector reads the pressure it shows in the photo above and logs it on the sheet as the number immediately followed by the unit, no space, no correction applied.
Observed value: 108mmHg
